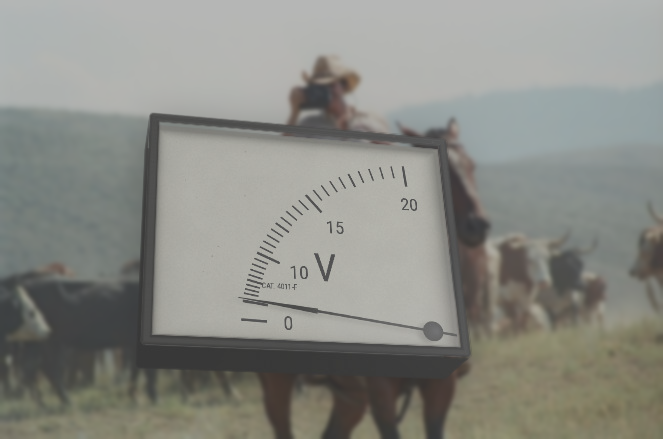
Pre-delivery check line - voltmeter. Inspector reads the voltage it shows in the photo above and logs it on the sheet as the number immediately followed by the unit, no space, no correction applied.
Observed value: 5V
